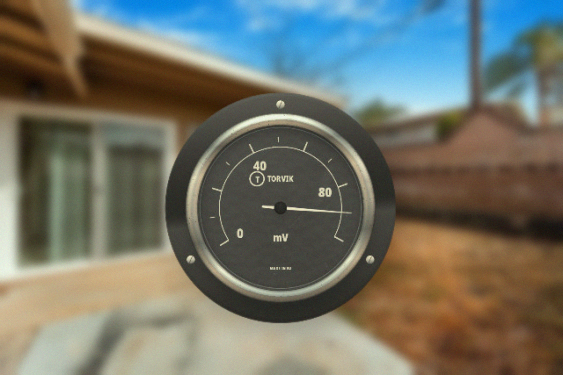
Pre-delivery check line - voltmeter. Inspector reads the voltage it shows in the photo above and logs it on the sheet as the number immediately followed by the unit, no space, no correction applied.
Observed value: 90mV
